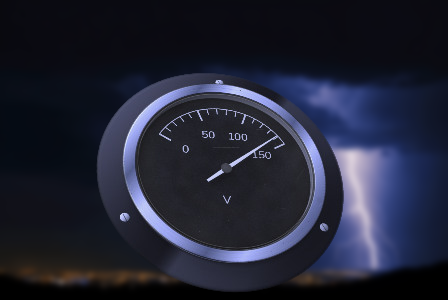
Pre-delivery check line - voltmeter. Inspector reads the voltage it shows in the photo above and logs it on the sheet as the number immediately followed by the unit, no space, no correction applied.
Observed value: 140V
